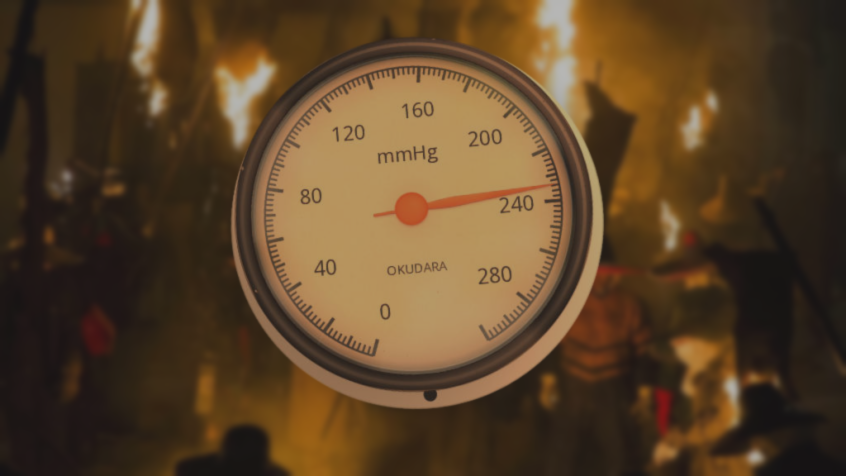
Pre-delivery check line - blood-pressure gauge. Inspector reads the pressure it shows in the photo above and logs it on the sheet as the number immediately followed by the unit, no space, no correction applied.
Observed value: 234mmHg
